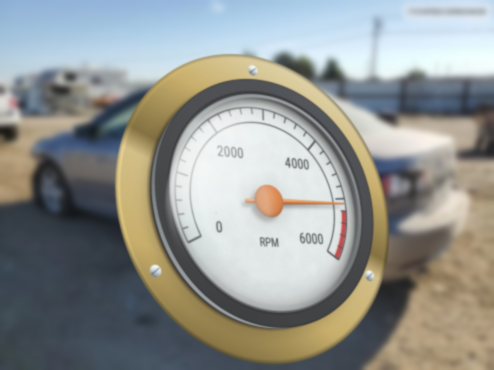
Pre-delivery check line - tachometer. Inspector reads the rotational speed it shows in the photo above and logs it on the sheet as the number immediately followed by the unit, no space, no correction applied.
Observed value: 5100rpm
